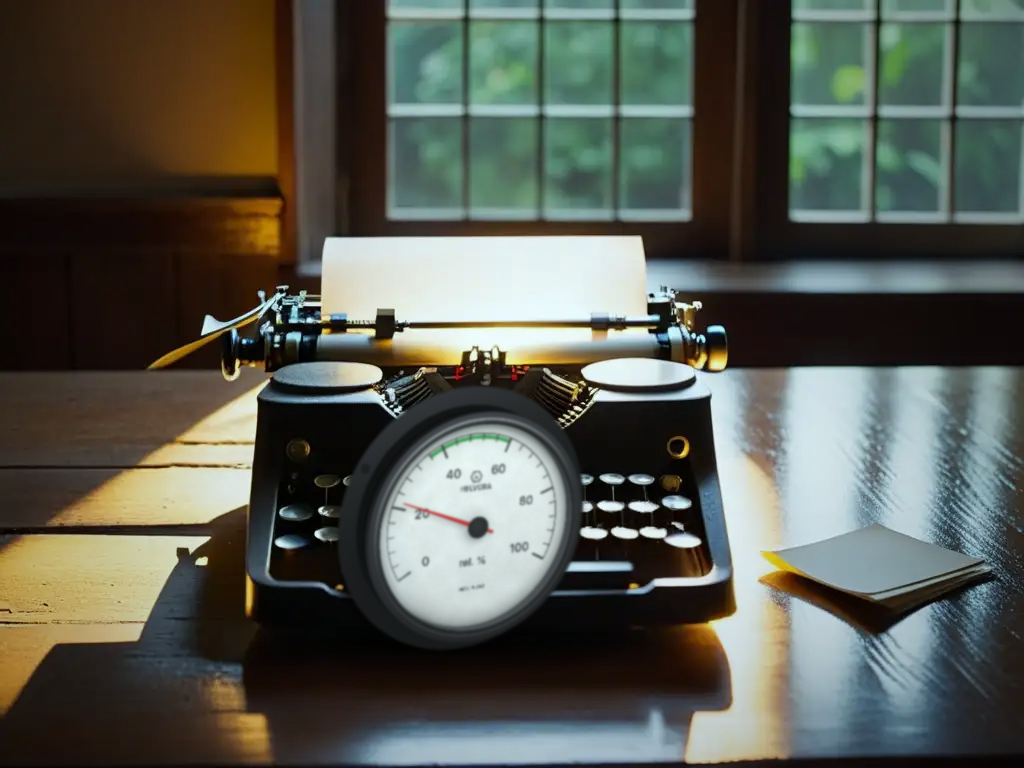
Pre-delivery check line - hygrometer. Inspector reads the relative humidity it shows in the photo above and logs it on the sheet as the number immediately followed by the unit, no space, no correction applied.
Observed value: 22%
